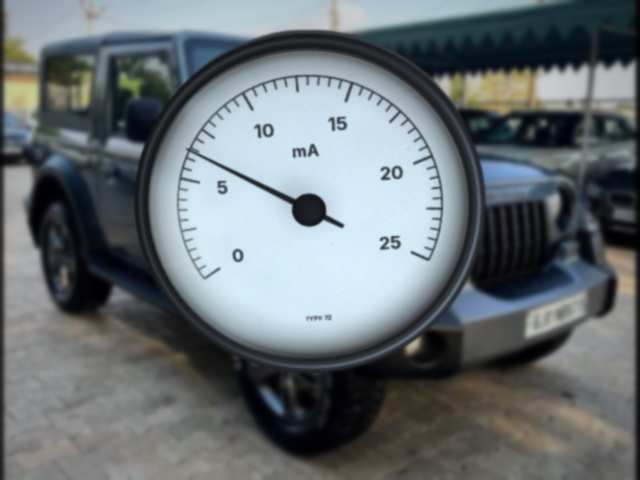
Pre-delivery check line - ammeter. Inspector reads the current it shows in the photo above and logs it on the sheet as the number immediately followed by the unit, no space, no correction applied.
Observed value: 6.5mA
